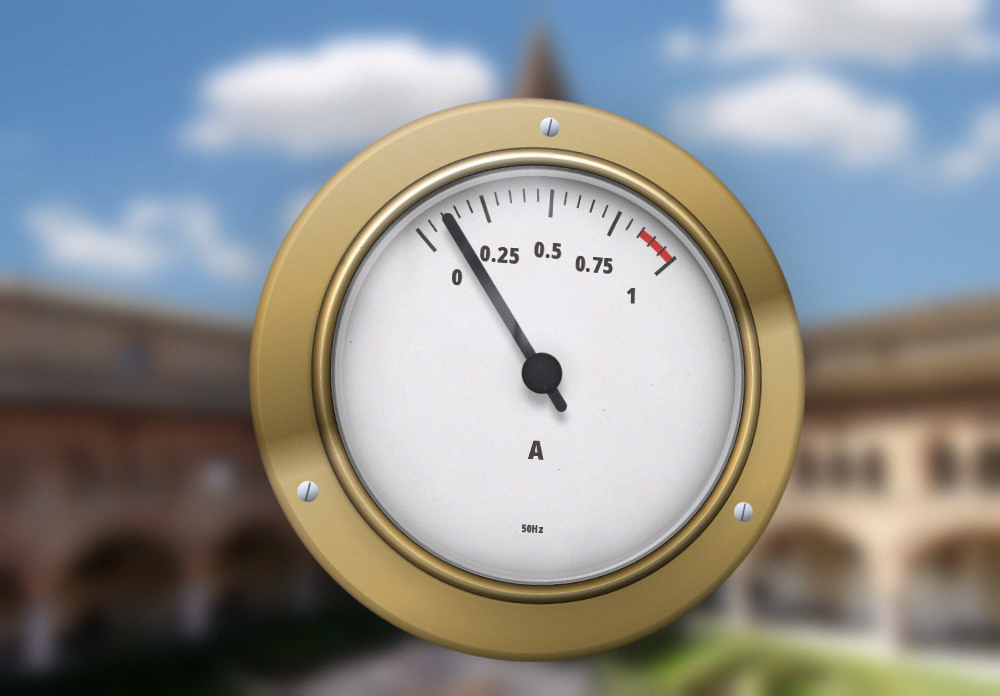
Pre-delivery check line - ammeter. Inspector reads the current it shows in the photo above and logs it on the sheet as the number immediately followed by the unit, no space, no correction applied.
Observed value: 0.1A
